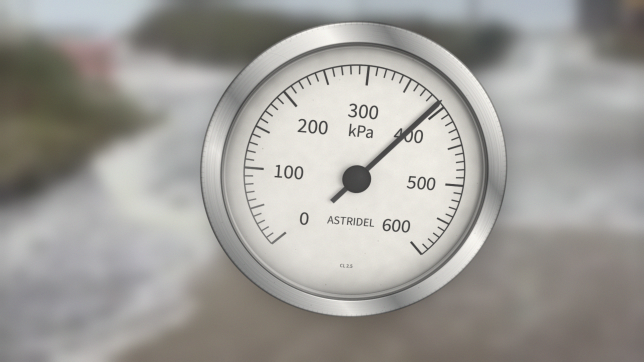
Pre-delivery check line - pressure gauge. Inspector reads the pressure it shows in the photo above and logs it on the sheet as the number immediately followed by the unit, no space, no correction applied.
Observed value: 390kPa
